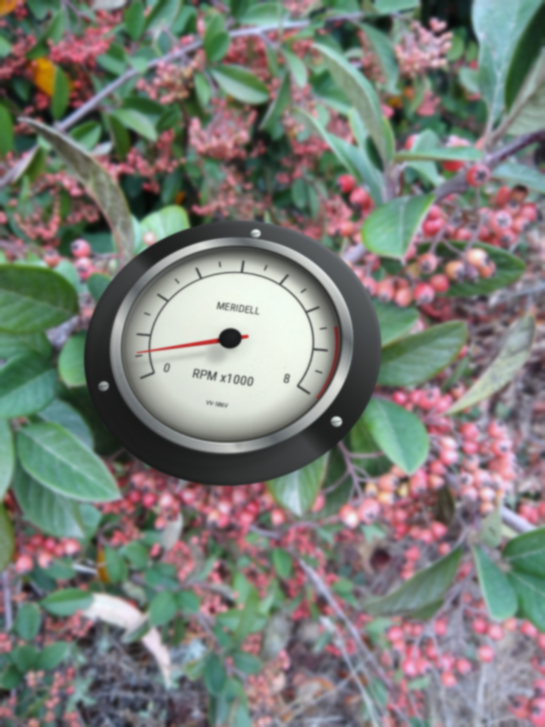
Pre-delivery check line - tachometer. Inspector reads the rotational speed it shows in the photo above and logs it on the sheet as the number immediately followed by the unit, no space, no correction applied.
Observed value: 500rpm
